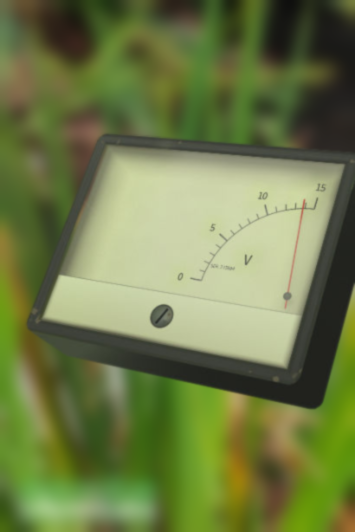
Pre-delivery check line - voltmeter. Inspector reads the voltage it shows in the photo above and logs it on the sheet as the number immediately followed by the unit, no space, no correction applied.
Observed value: 14V
